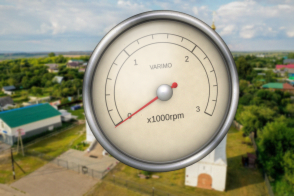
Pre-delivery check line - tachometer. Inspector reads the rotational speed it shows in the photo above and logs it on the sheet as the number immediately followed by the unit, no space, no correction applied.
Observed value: 0rpm
